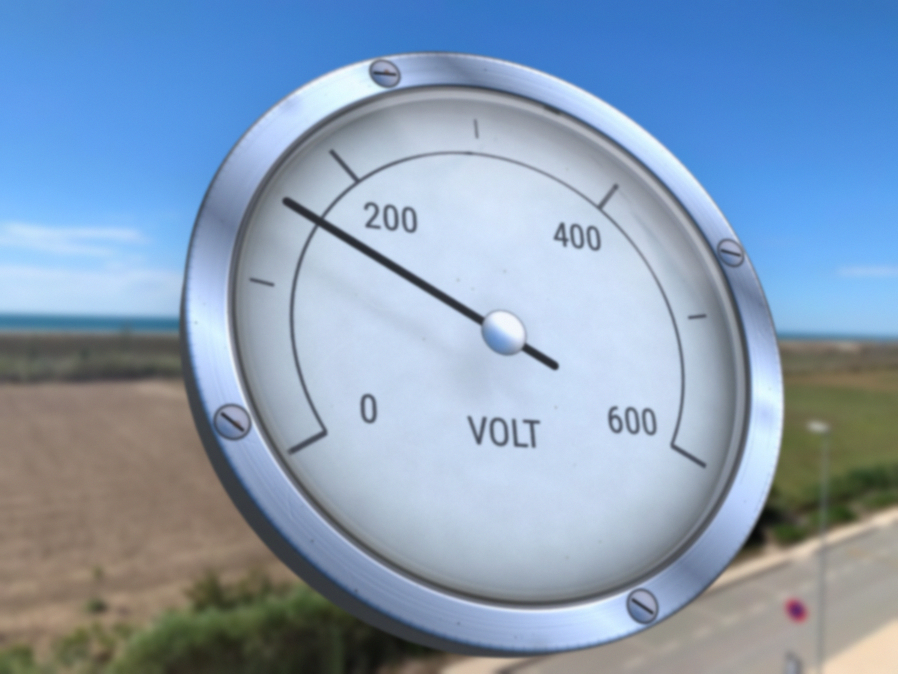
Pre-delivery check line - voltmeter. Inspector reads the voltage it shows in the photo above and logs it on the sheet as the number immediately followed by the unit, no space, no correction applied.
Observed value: 150V
